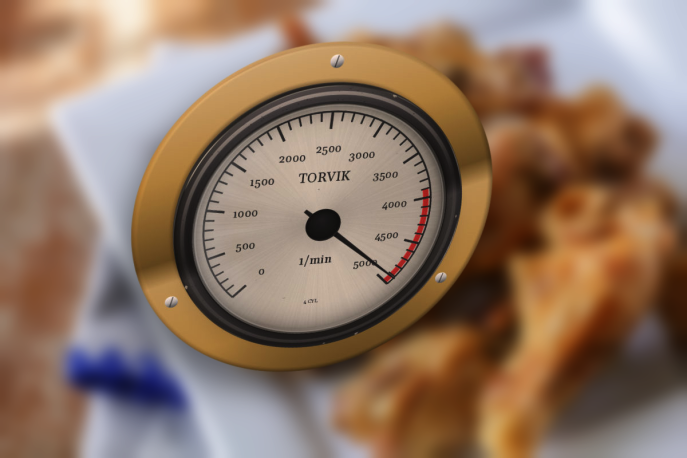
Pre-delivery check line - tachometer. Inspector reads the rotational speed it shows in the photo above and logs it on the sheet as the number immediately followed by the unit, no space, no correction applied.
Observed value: 4900rpm
